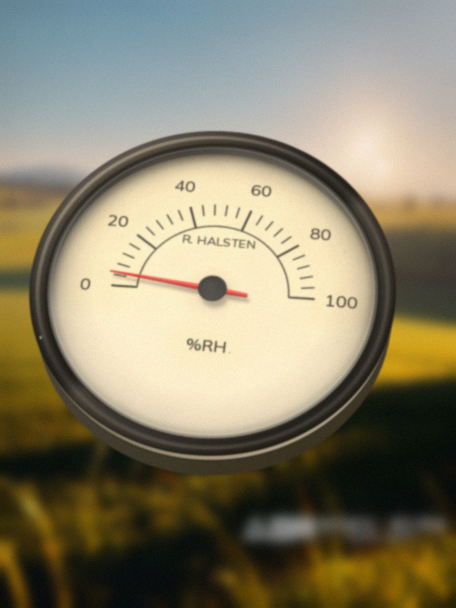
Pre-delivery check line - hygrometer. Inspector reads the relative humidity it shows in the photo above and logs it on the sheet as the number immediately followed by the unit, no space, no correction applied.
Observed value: 4%
